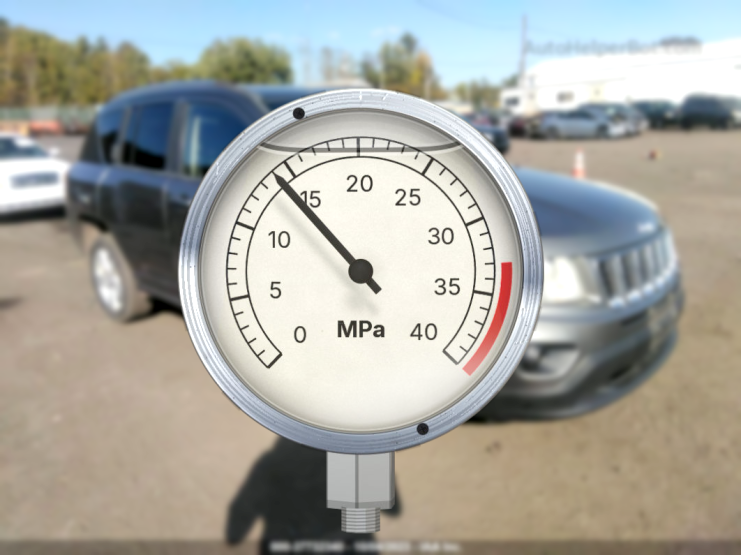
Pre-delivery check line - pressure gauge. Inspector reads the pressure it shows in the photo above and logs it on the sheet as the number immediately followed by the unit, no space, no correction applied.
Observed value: 14MPa
